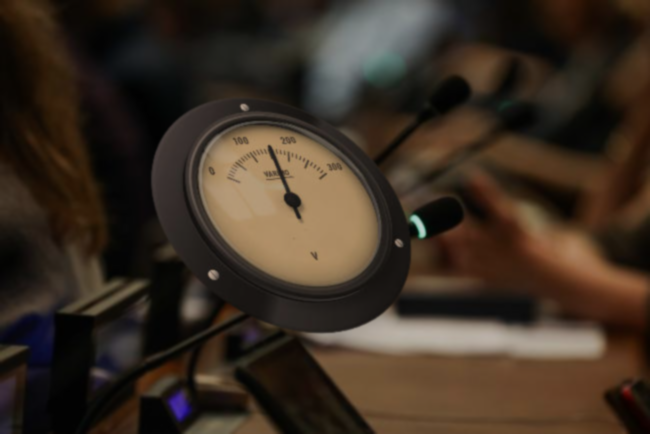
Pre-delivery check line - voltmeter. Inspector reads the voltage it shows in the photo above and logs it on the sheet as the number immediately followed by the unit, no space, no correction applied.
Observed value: 150V
